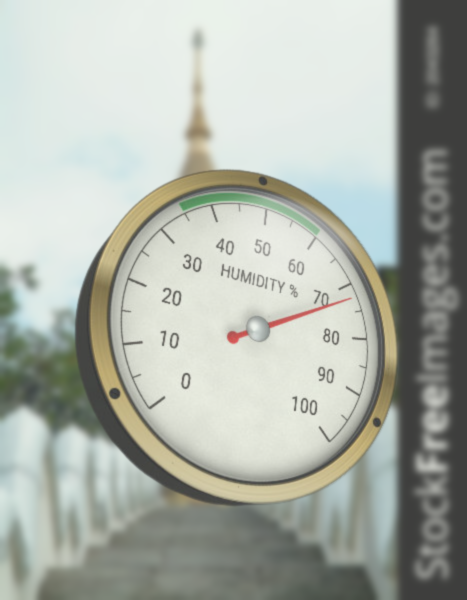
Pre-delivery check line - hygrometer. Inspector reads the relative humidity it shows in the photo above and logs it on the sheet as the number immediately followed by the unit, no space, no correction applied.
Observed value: 72.5%
